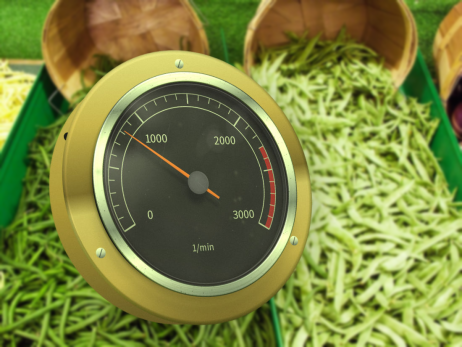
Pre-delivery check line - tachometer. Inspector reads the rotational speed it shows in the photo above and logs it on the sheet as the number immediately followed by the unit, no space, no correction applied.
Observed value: 800rpm
